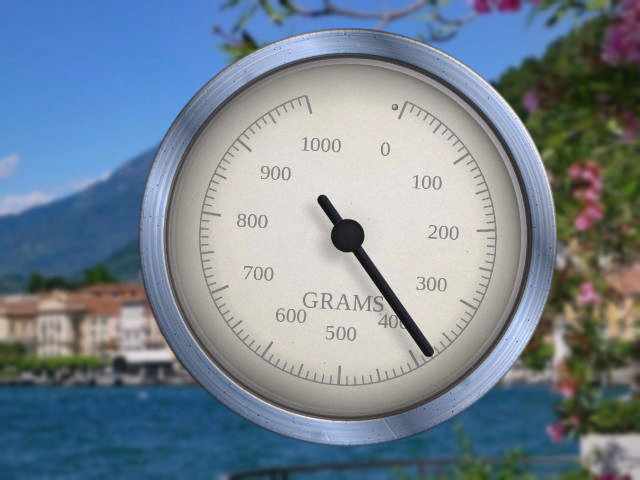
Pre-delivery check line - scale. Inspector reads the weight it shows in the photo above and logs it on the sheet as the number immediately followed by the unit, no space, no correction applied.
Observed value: 380g
